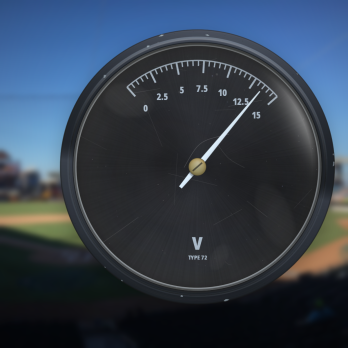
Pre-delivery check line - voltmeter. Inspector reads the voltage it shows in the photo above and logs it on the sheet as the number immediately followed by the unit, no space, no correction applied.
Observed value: 13.5V
